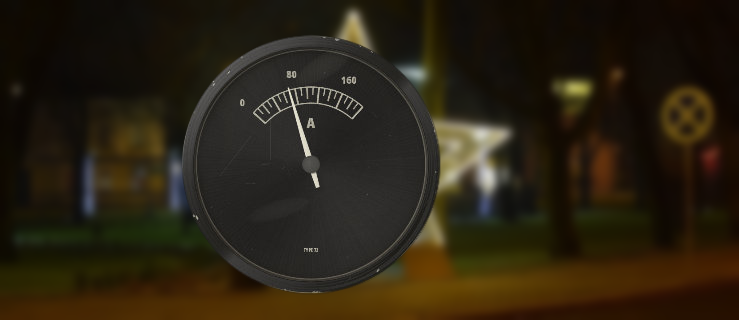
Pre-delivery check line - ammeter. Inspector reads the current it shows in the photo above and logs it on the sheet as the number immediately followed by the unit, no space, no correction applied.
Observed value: 70A
